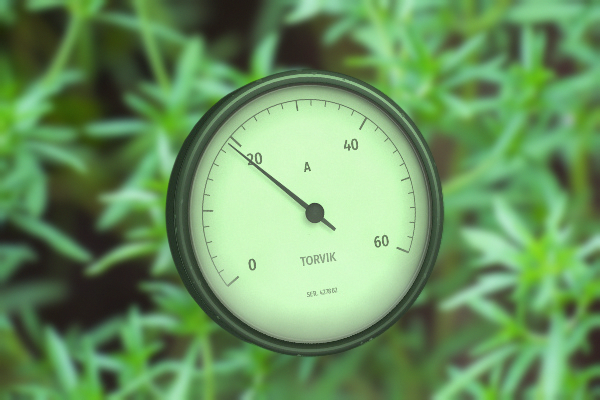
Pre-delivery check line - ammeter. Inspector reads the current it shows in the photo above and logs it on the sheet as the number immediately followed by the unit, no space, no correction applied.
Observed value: 19A
